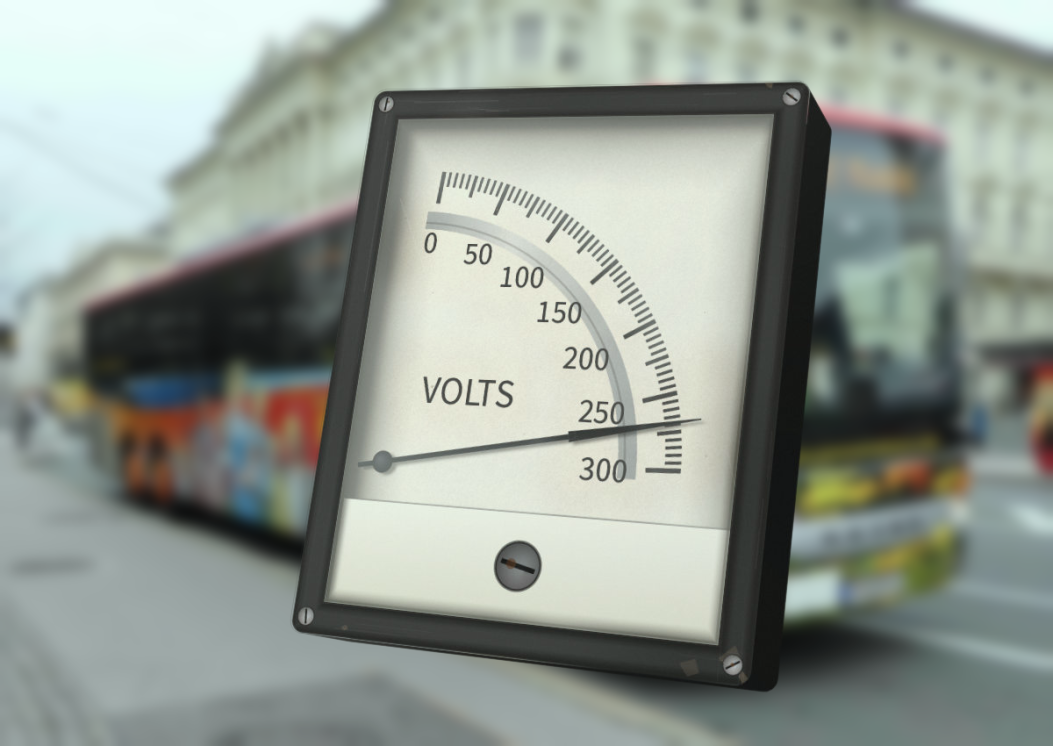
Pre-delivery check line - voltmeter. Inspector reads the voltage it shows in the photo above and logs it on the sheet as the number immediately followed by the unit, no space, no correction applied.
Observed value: 270V
